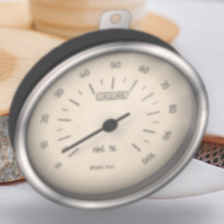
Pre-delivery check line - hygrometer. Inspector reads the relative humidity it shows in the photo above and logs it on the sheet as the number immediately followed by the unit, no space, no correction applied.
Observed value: 5%
